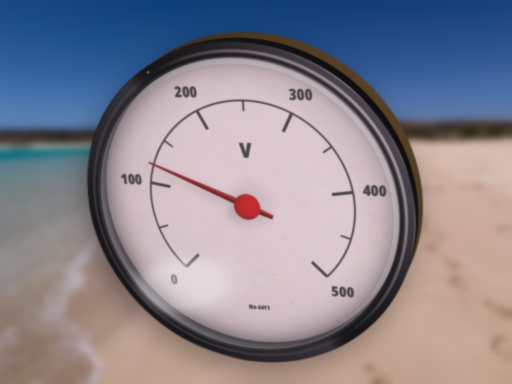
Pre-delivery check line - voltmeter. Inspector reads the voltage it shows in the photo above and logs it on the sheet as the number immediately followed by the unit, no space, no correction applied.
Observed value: 125V
